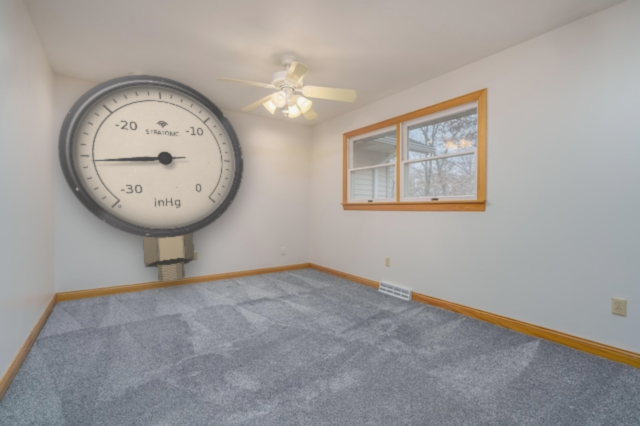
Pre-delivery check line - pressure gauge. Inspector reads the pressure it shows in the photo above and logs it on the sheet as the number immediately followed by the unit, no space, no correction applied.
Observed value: -25.5inHg
